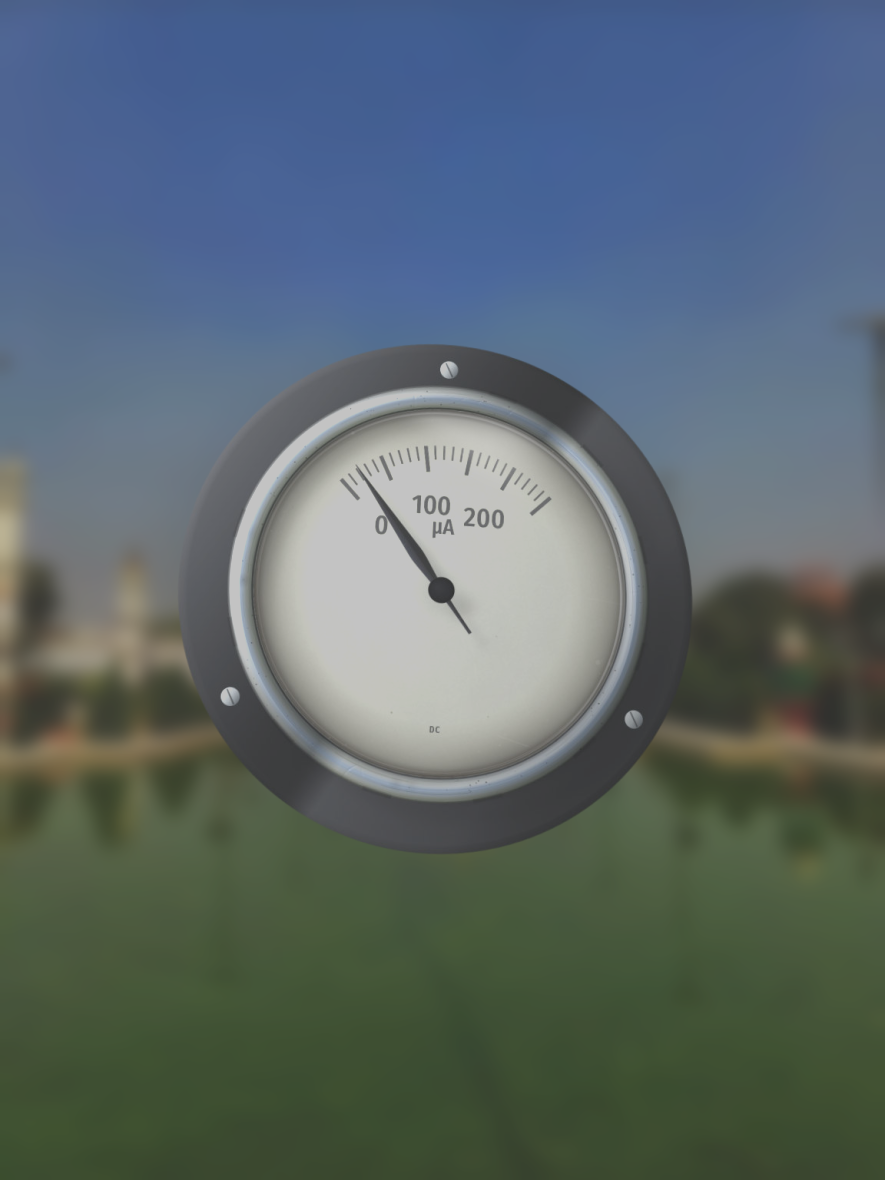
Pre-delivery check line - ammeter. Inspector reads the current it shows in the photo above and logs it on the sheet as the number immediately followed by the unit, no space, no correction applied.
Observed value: 20µA
